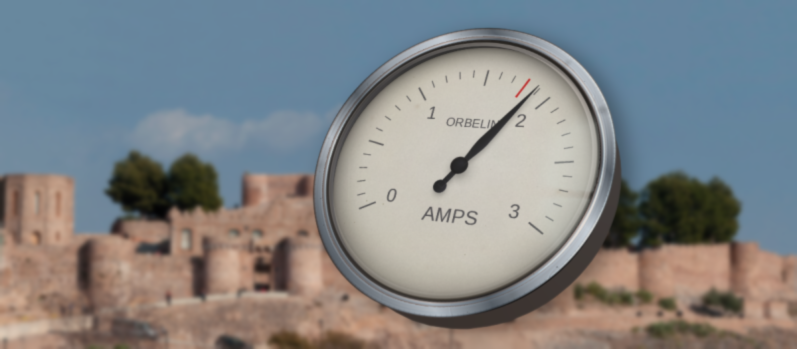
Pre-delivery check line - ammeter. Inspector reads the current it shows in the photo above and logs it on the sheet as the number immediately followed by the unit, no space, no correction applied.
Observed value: 1.9A
